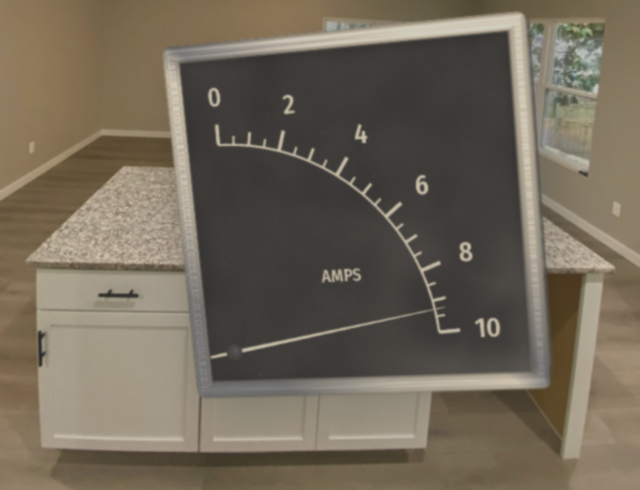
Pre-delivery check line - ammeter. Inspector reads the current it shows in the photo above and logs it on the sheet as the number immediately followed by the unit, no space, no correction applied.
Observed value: 9.25A
